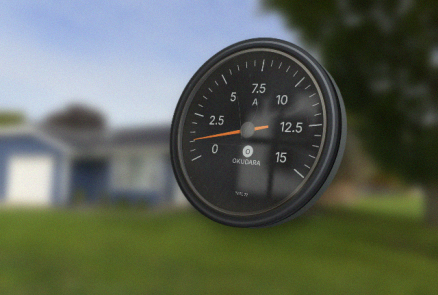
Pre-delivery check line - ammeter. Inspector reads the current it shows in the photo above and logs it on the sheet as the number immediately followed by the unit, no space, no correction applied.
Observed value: 1A
